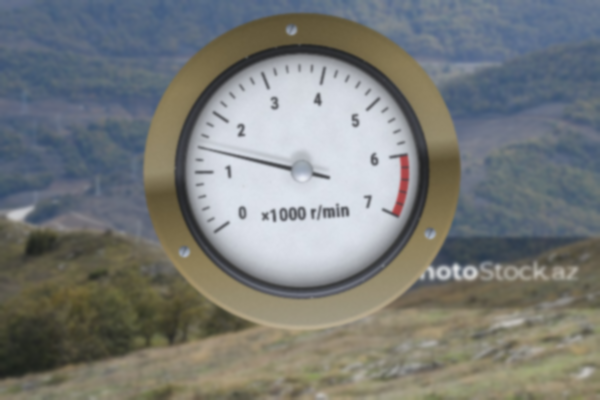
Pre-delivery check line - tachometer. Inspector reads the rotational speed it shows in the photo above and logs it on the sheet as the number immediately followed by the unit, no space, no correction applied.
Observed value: 1400rpm
